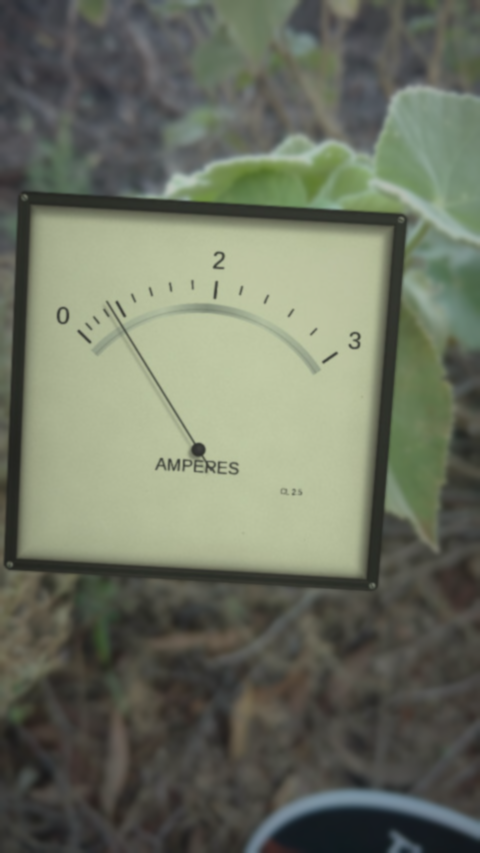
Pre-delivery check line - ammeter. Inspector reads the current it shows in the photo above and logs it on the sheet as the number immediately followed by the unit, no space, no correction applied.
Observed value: 0.9A
